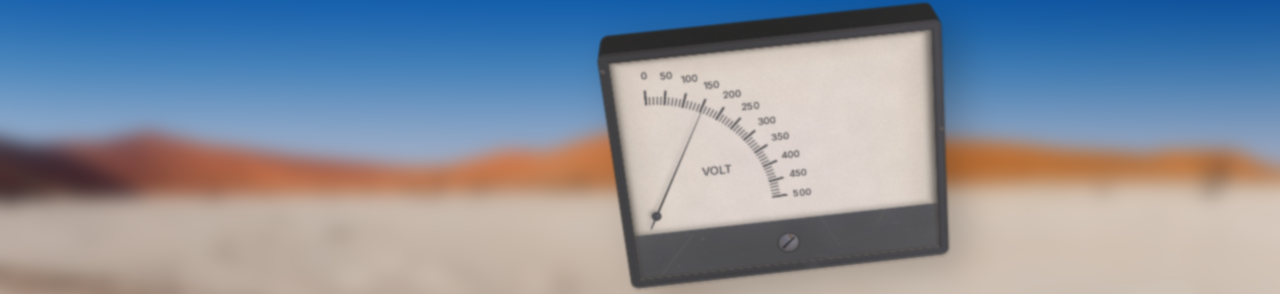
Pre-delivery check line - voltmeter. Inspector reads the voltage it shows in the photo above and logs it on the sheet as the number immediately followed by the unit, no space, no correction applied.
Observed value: 150V
